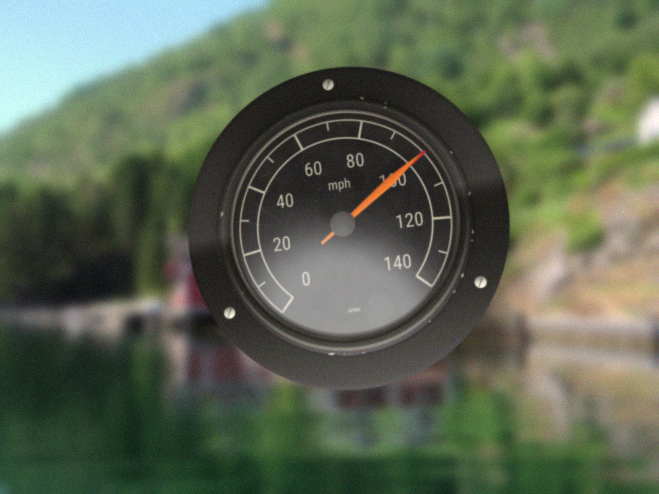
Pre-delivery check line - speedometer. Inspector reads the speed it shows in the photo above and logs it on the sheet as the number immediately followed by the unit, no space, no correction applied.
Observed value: 100mph
